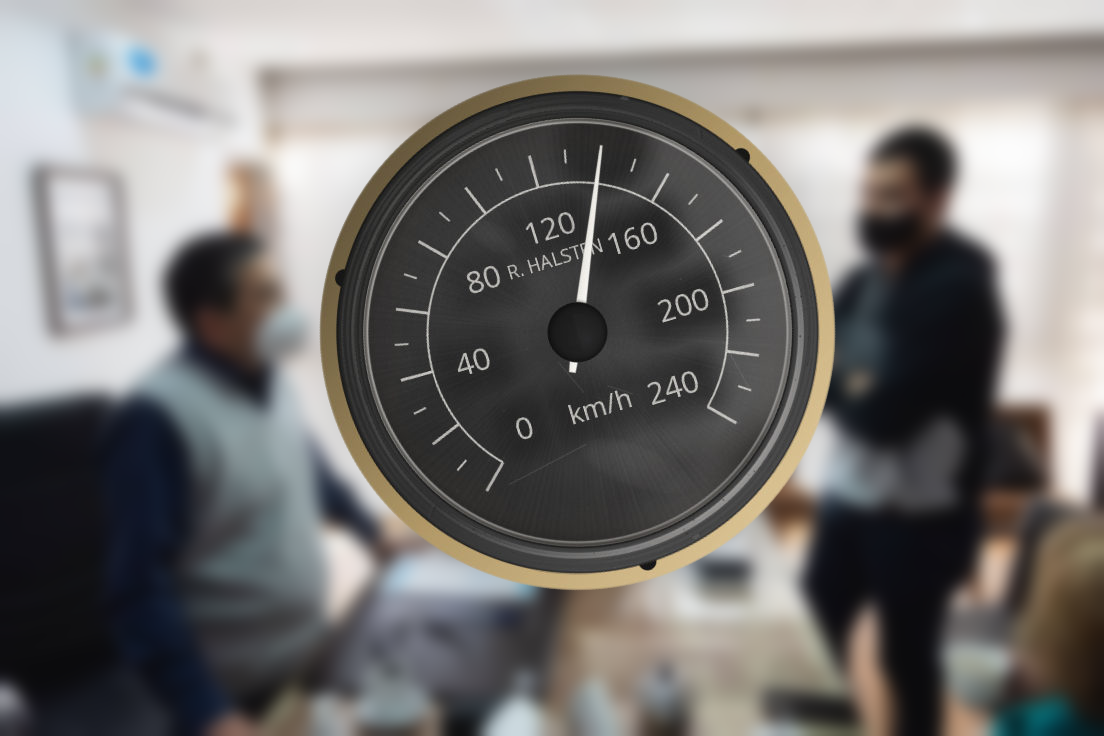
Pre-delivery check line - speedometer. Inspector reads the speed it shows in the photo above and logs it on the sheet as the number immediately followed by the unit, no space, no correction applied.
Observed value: 140km/h
